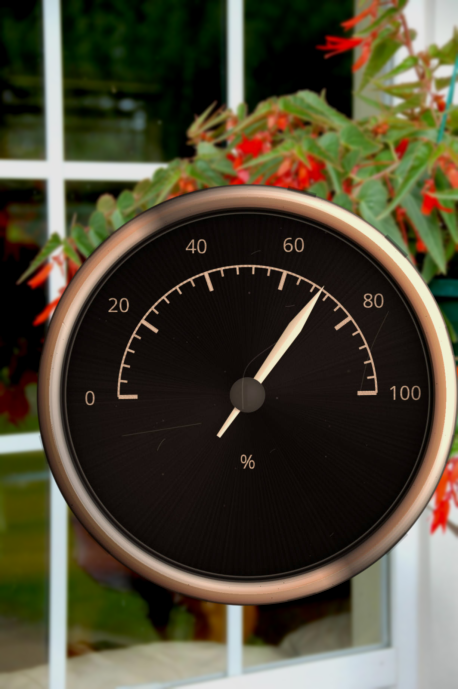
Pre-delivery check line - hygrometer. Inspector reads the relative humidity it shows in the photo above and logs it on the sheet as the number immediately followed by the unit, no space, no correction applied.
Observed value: 70%
